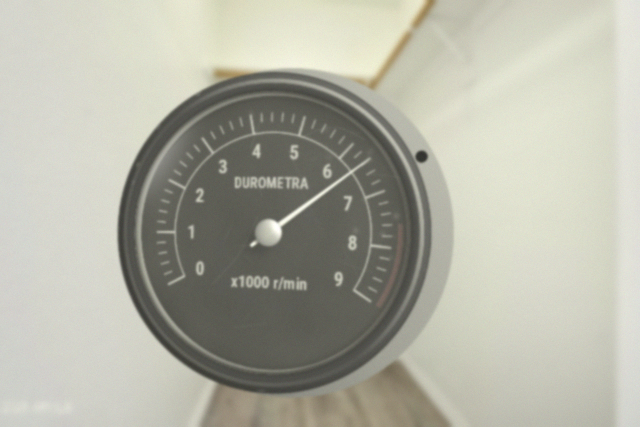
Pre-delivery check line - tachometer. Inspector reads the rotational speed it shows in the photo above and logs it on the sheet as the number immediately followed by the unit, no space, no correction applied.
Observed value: 6400rpm
